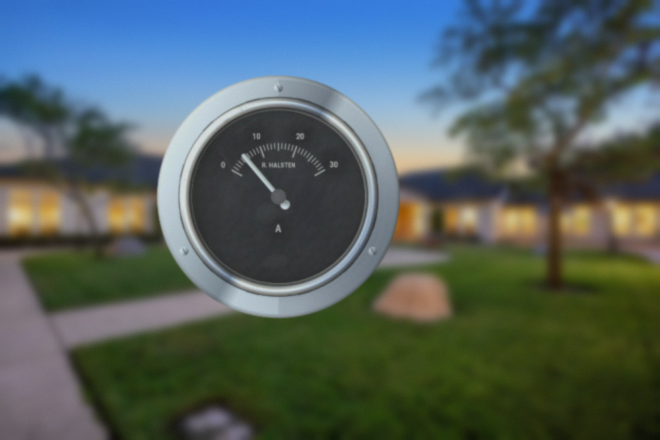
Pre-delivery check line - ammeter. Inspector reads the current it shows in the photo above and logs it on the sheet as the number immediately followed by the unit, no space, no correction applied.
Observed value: 5A
